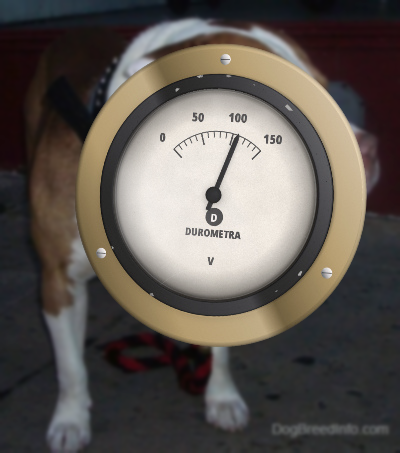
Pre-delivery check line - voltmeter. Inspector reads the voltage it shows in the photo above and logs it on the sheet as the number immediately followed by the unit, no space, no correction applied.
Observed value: 110V
